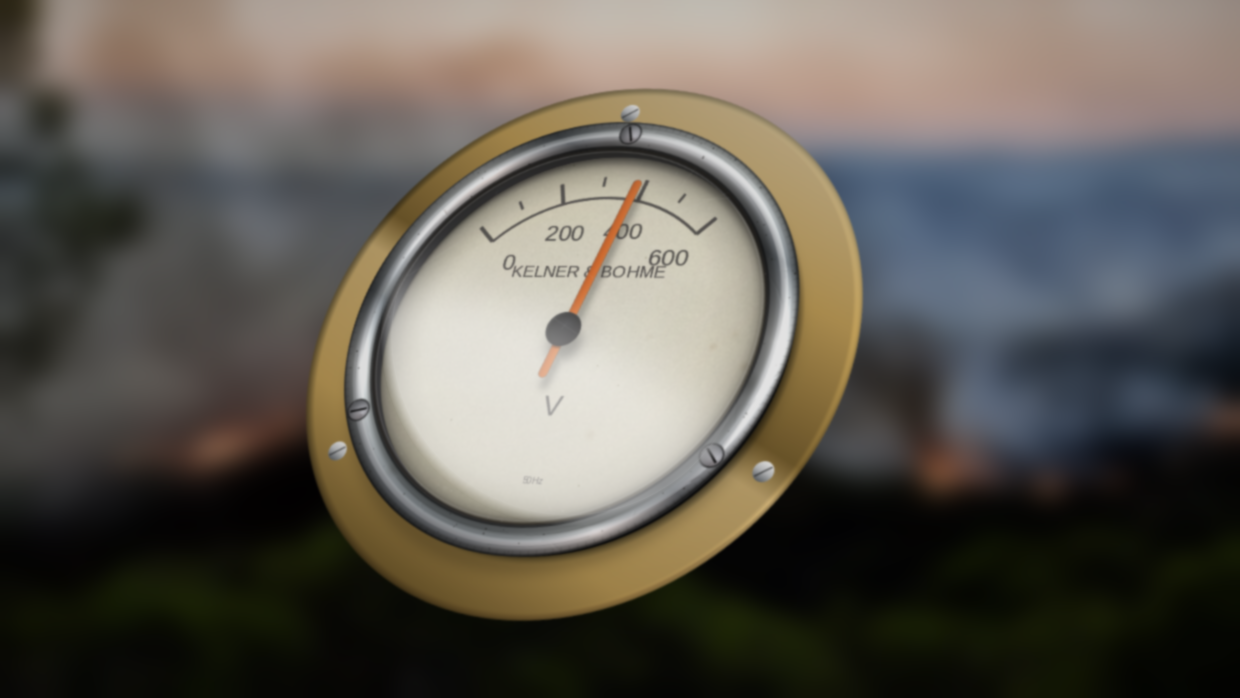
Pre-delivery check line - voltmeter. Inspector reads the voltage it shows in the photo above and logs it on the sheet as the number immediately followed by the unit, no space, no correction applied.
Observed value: 400V
